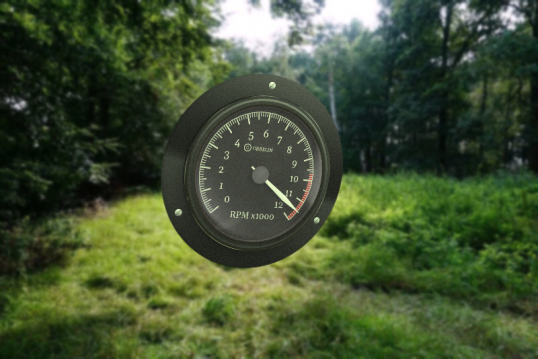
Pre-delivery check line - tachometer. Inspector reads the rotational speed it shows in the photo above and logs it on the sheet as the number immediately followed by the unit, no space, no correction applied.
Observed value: 11500rpm
